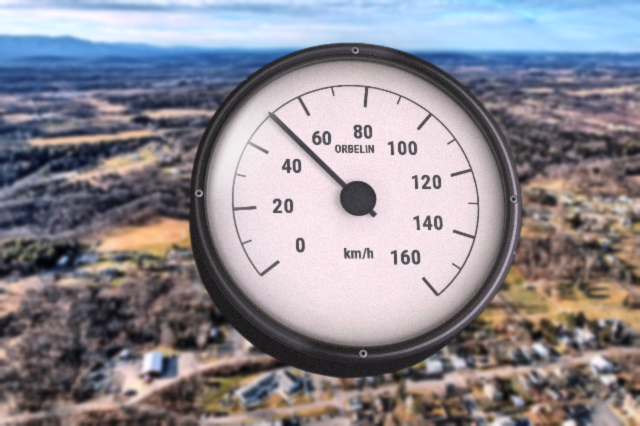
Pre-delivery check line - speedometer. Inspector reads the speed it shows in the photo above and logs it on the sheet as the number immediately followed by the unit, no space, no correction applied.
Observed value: 50km/h
